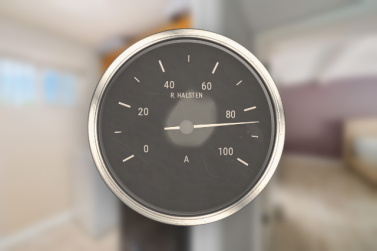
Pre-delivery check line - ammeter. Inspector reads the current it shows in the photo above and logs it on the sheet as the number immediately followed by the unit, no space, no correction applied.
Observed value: 85A
